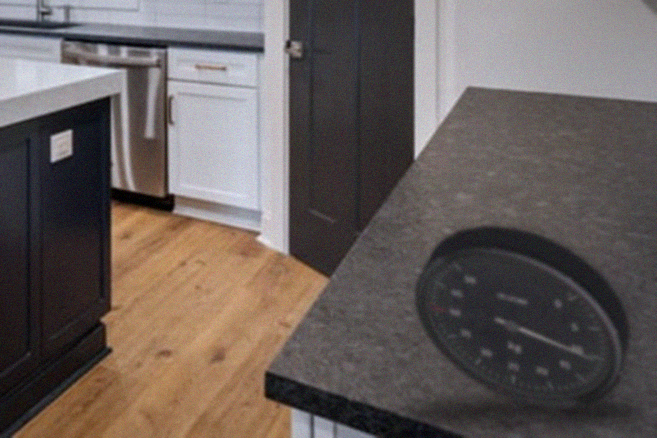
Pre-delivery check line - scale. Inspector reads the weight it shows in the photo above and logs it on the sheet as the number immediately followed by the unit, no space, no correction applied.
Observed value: 10kg
